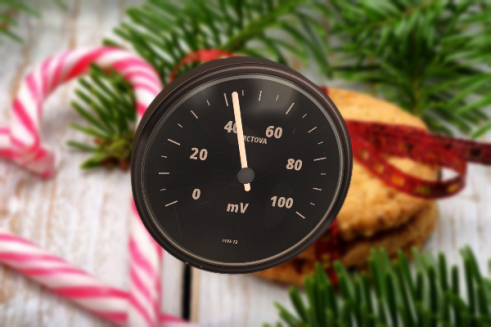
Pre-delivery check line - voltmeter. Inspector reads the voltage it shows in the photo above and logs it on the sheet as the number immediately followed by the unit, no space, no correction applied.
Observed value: 42.5mV
